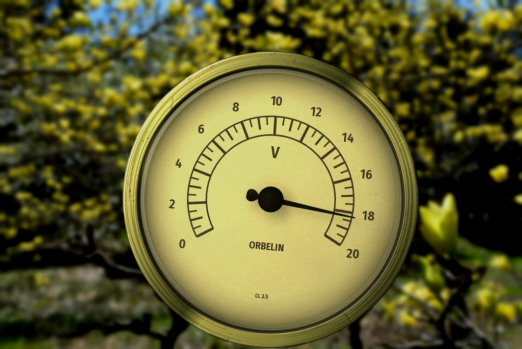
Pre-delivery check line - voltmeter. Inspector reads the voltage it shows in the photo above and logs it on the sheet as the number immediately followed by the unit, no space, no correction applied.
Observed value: 18.25V
